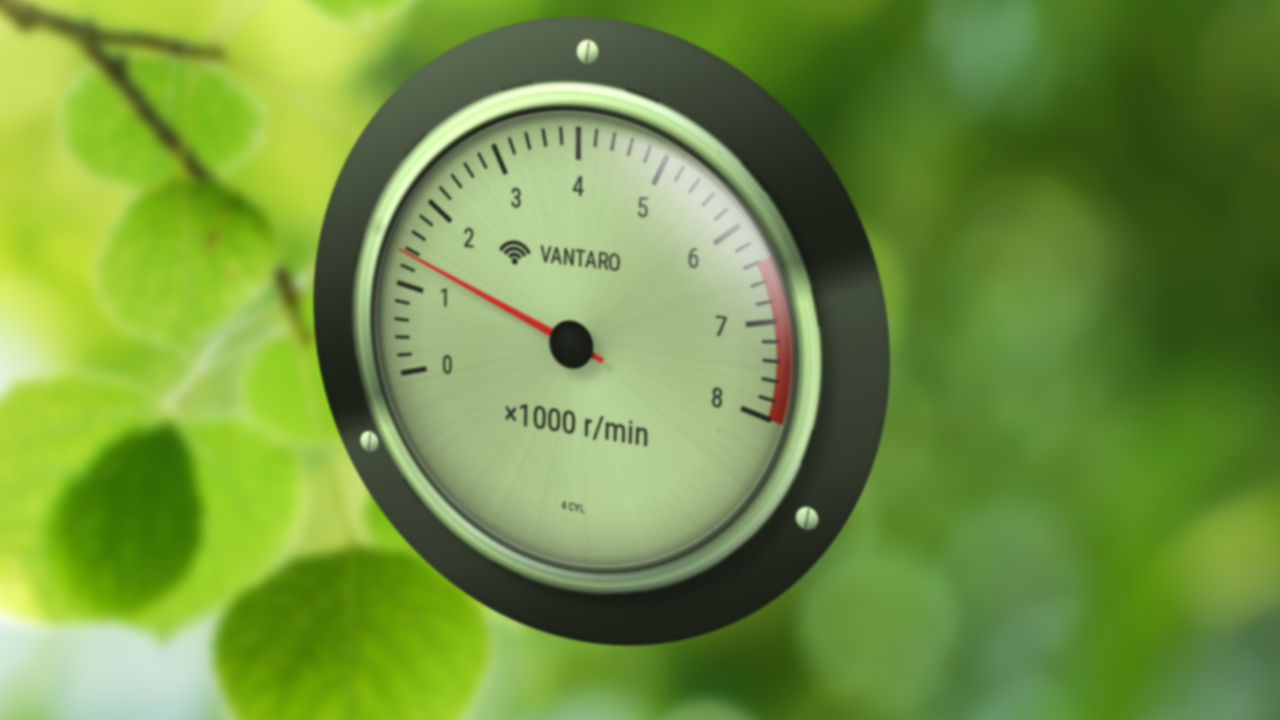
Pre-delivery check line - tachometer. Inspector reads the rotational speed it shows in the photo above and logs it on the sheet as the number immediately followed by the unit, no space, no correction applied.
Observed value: 1400rpm
